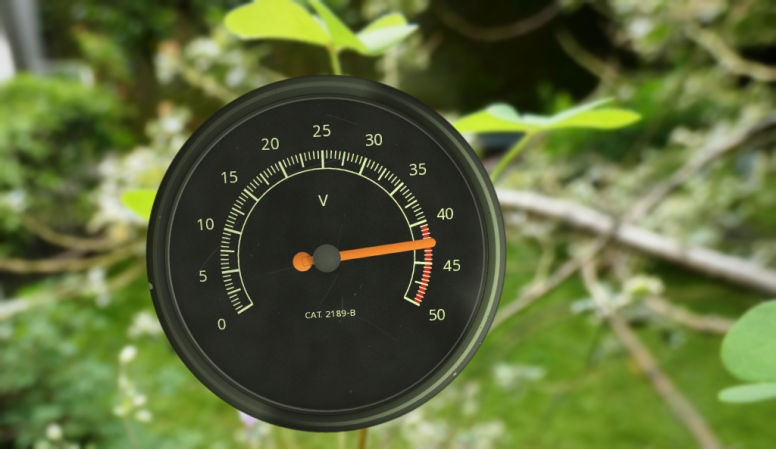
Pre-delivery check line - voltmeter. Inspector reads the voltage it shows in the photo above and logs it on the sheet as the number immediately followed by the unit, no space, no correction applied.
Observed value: 42.5V
